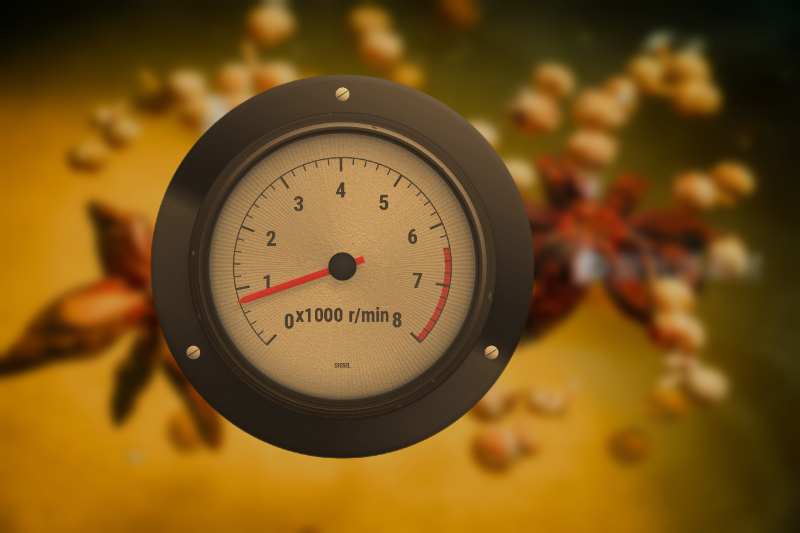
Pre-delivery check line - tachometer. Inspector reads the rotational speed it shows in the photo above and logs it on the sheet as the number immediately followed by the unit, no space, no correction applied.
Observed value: 800rpm
